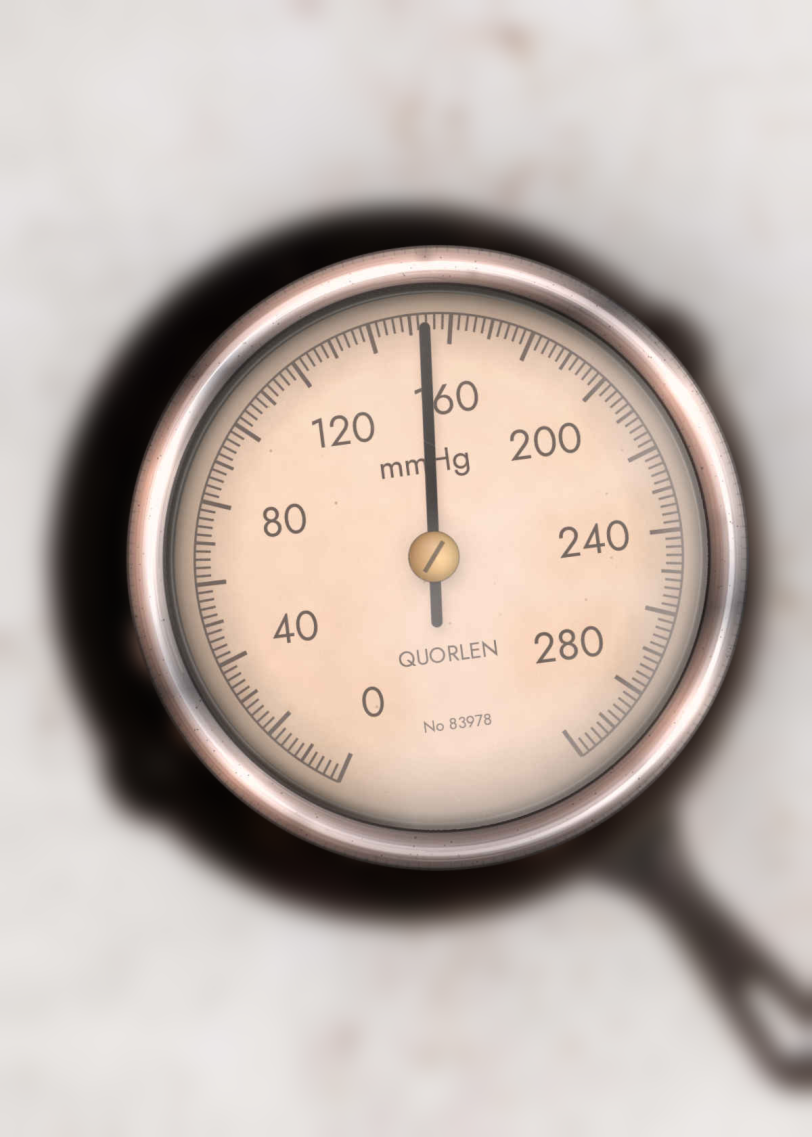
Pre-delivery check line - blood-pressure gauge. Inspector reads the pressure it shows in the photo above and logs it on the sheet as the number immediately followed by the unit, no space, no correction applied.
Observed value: 154mmHg
